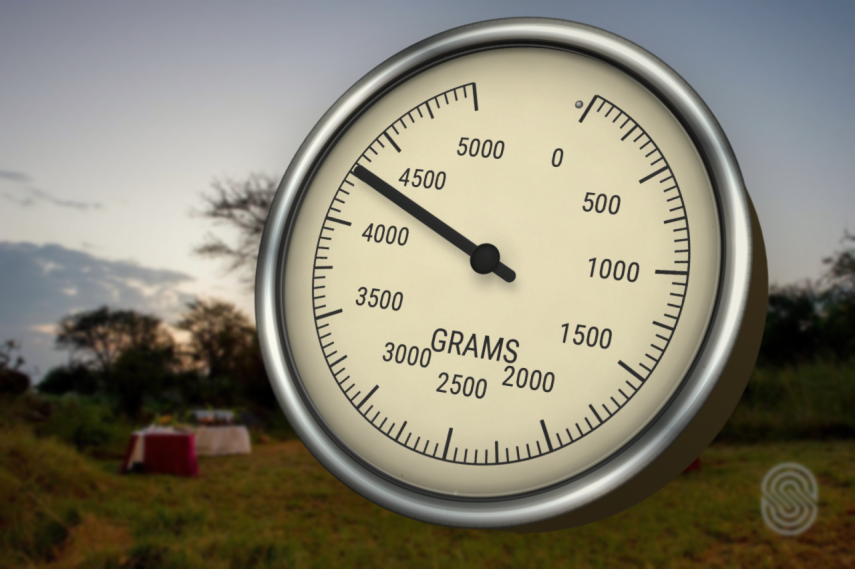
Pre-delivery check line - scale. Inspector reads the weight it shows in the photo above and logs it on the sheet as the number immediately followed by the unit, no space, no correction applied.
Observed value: 4275g
